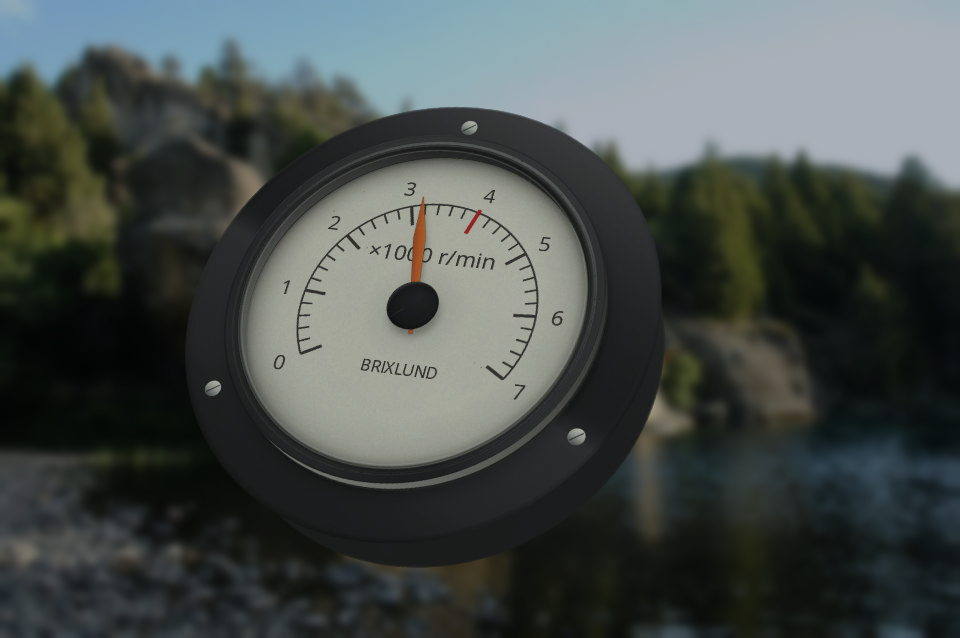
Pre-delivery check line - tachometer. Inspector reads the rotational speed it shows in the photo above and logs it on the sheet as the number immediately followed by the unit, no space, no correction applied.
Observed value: 3200rpm
